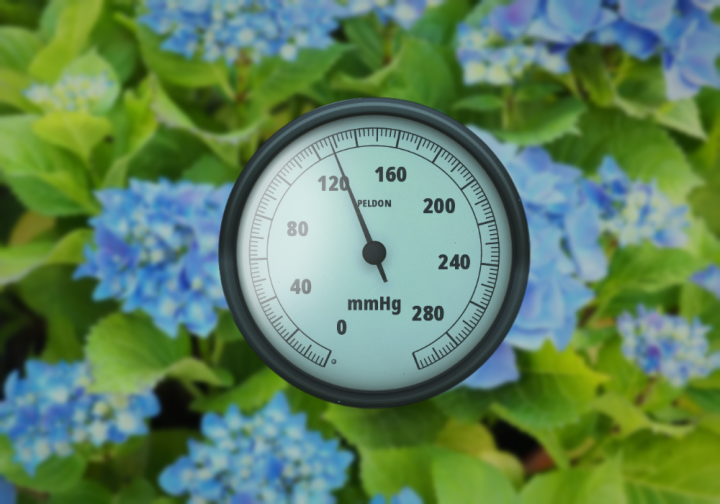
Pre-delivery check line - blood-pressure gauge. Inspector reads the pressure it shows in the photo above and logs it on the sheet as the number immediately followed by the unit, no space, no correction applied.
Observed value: 128mmHg
